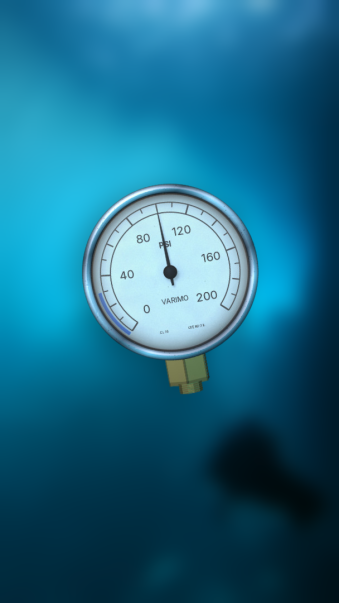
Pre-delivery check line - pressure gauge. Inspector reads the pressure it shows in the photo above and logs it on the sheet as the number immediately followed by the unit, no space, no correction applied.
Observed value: 100psi
